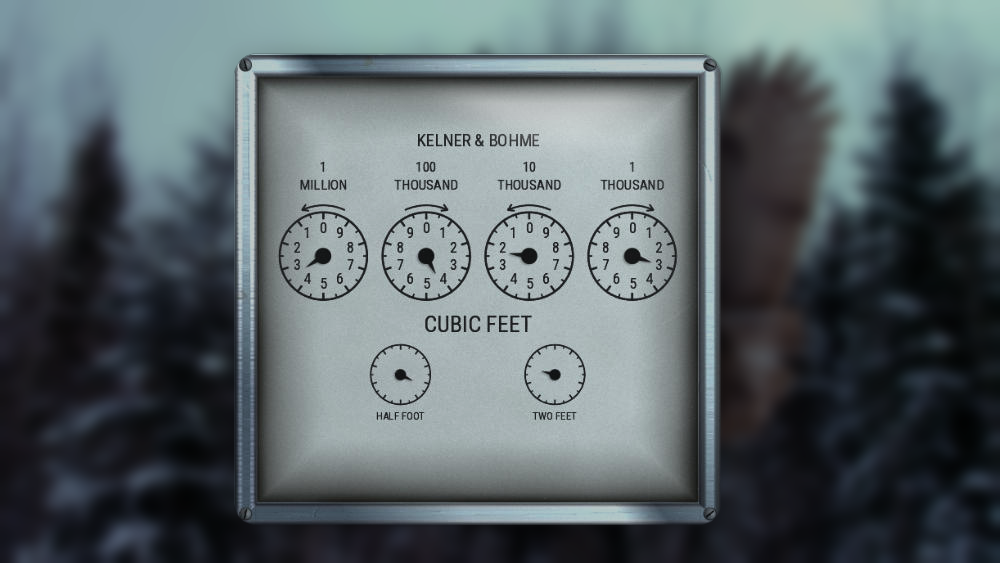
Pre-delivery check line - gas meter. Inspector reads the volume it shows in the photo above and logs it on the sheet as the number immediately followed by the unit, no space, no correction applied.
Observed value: 342300ft³
